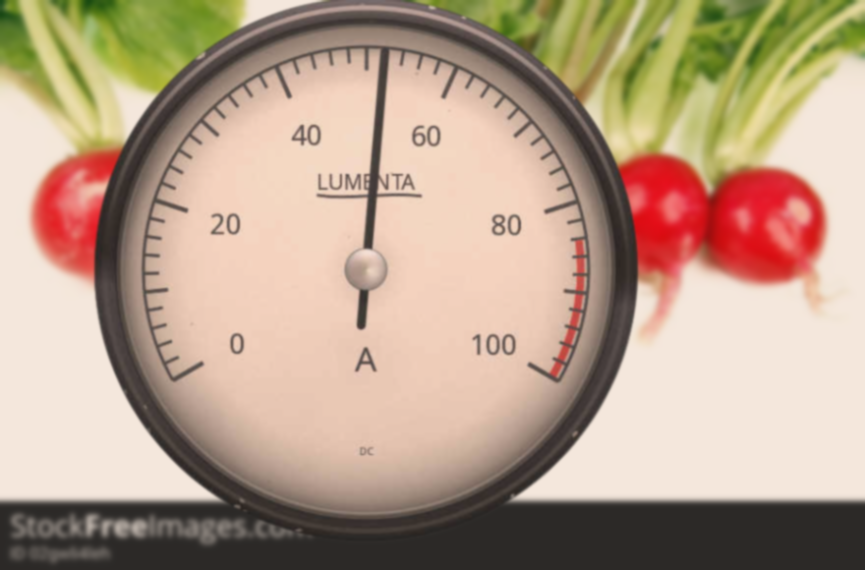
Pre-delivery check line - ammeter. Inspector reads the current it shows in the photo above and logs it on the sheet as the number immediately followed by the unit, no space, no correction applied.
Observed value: 52A
